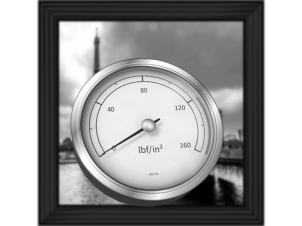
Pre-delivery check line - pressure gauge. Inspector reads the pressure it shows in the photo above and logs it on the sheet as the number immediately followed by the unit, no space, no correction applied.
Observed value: 0psi
